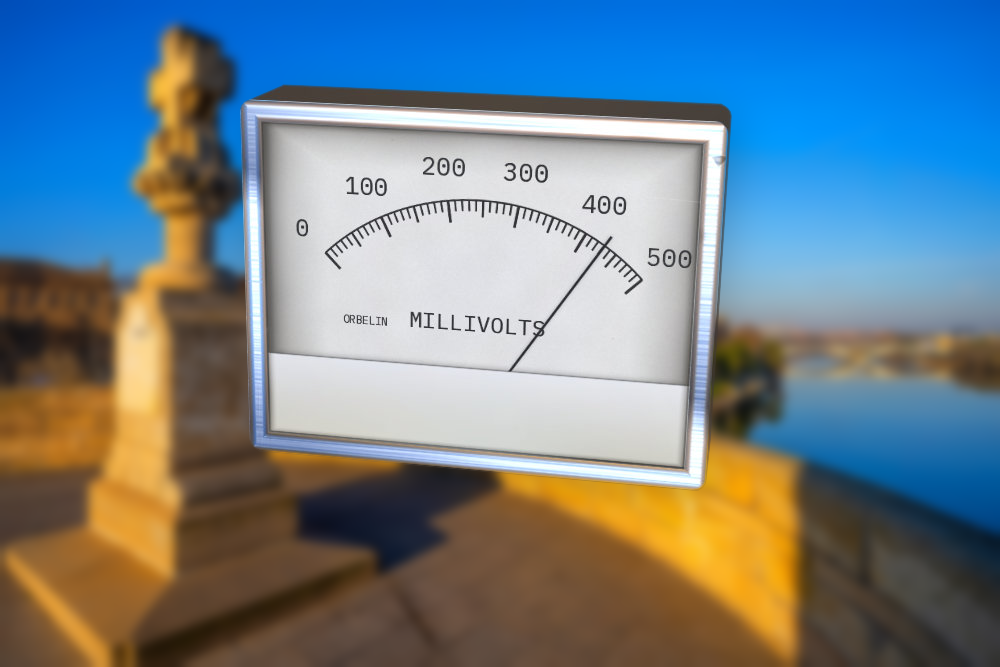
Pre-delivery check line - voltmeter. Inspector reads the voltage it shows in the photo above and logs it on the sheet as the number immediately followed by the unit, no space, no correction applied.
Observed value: 430mV
